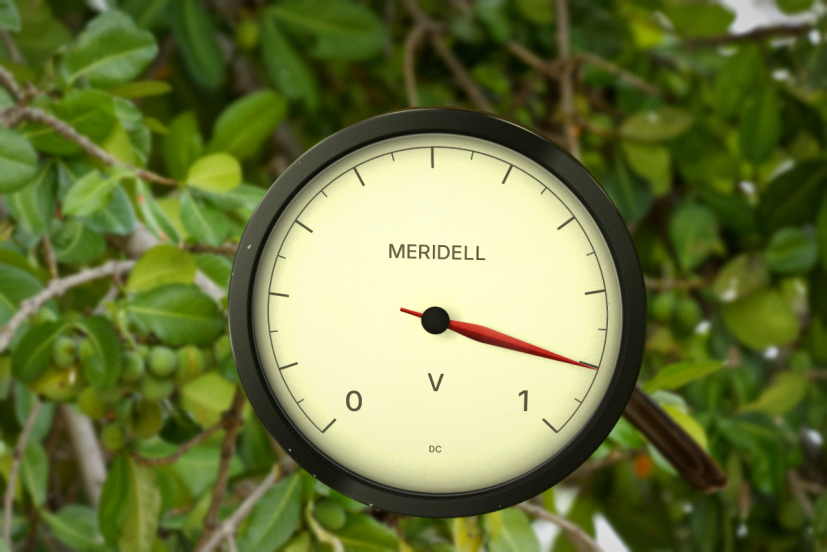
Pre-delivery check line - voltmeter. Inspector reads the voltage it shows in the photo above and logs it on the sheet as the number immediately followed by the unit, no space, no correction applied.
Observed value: 0.9V
